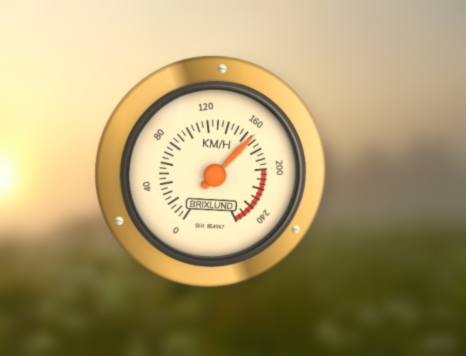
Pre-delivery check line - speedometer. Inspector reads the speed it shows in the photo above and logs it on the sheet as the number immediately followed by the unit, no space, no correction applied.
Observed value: 165km/h
